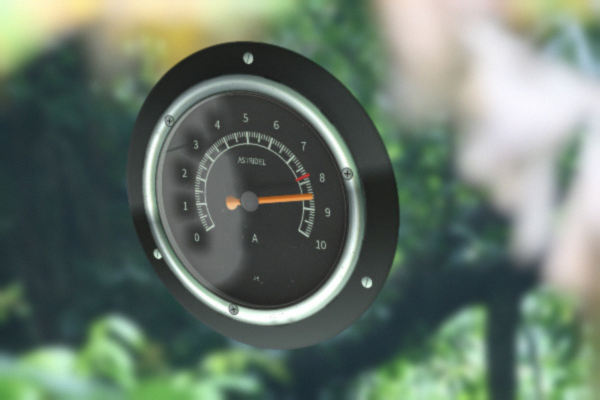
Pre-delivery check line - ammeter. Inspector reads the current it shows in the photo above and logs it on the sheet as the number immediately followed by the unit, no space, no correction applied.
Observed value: 8.5A
